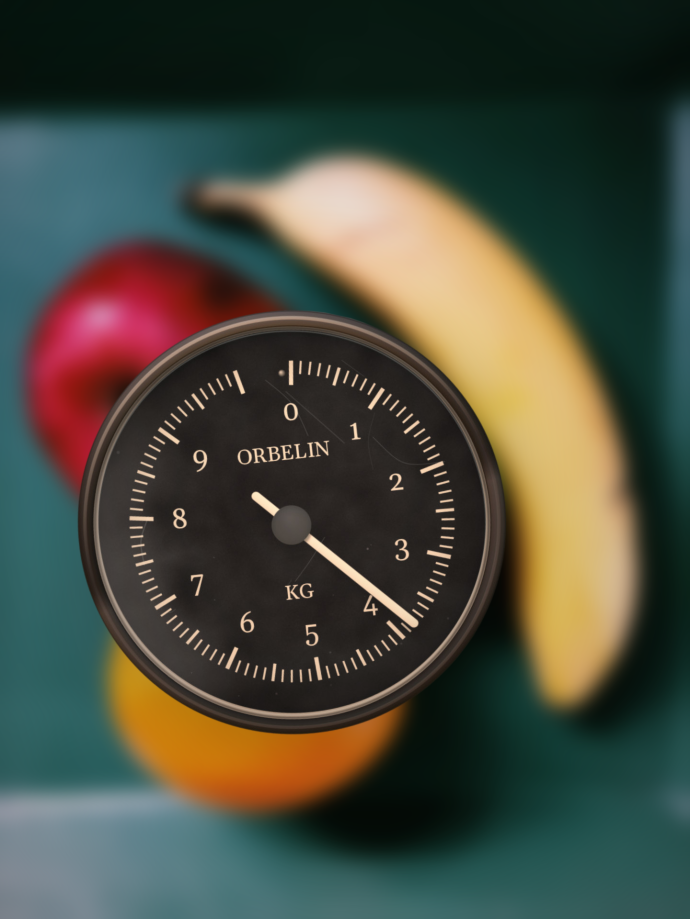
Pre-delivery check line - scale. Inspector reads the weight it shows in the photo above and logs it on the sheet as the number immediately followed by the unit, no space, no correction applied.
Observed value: 3.8kg
